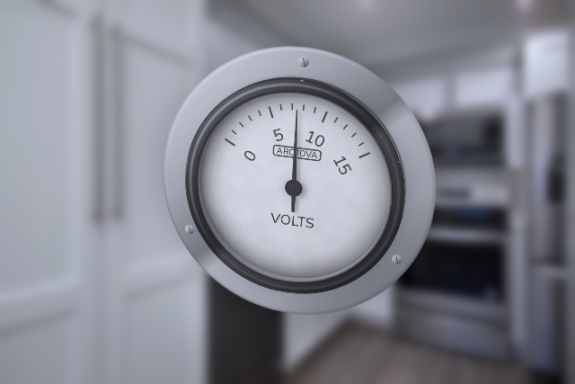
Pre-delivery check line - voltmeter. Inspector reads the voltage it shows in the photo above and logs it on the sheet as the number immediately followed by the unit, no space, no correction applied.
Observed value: 7.5V
